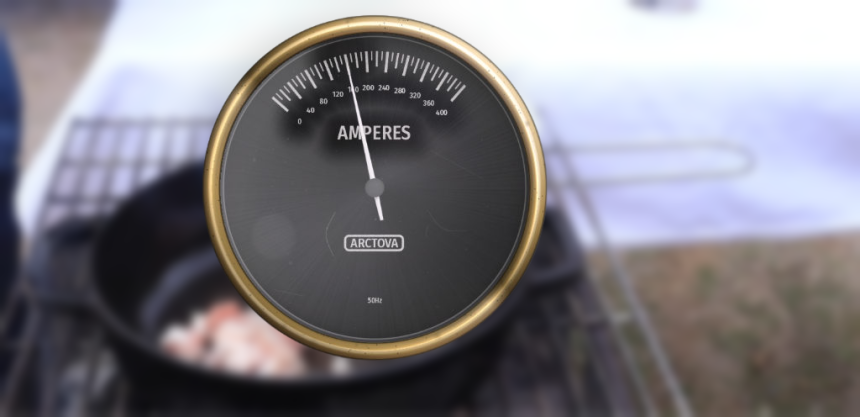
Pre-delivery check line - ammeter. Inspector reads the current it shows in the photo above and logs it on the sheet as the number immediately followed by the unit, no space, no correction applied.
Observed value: 160A
